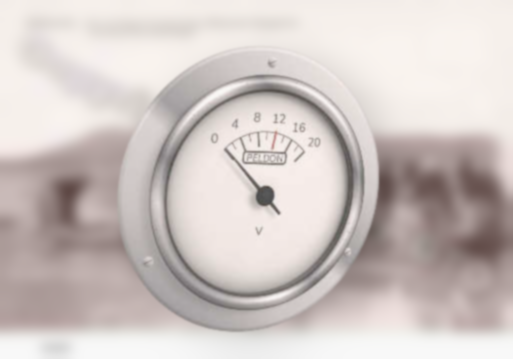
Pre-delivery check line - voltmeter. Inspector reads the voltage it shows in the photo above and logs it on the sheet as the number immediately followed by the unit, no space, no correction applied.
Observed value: 0V
